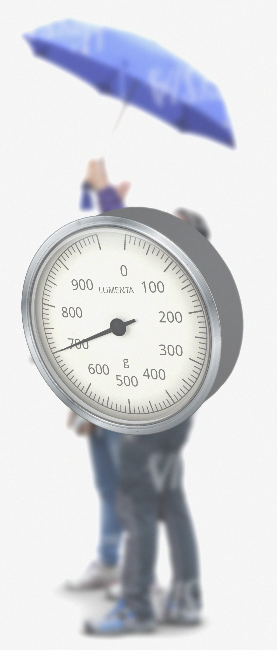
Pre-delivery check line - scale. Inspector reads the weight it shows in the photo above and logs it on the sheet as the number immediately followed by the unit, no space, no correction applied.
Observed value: 700g
